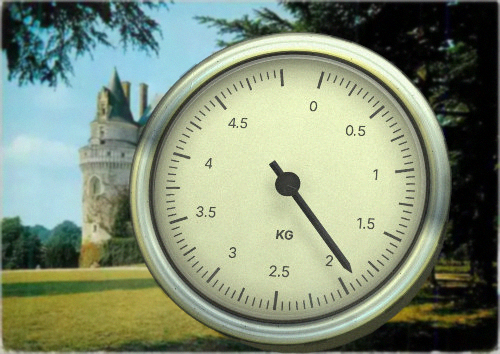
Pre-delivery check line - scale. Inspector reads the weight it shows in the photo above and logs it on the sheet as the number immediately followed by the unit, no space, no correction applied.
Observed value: 1.9kg
